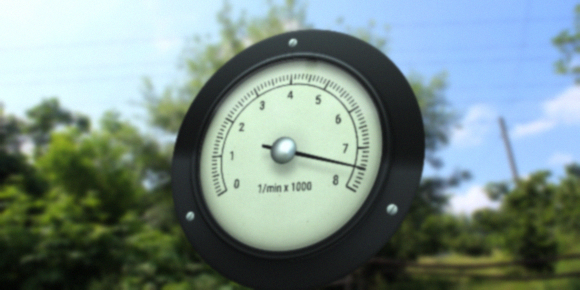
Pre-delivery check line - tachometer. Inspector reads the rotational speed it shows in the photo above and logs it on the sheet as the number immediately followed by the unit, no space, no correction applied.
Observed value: 7500rpm
